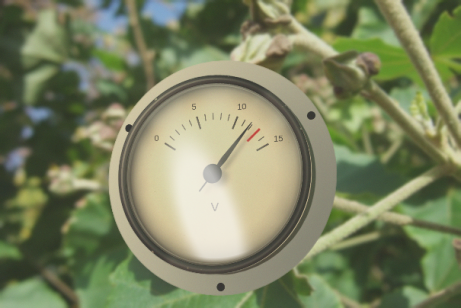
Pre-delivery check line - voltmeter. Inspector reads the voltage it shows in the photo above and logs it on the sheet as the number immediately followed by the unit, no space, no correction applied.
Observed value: 12V
